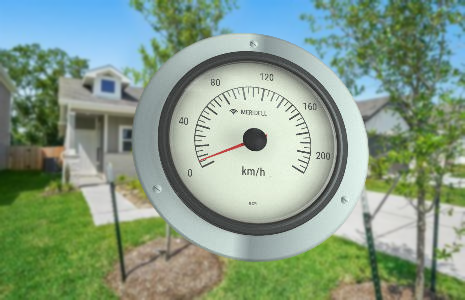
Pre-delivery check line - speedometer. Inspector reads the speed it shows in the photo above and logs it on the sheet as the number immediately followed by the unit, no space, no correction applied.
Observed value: 5km/h
